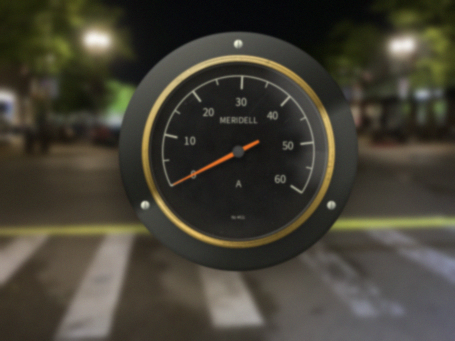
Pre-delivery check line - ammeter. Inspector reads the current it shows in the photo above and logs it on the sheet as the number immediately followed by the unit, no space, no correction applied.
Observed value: 0A
